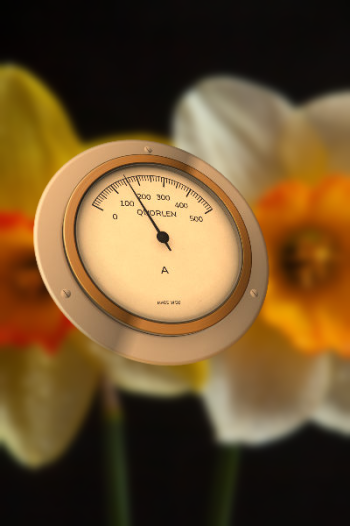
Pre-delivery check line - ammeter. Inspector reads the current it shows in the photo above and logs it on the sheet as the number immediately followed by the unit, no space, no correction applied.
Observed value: 150A
